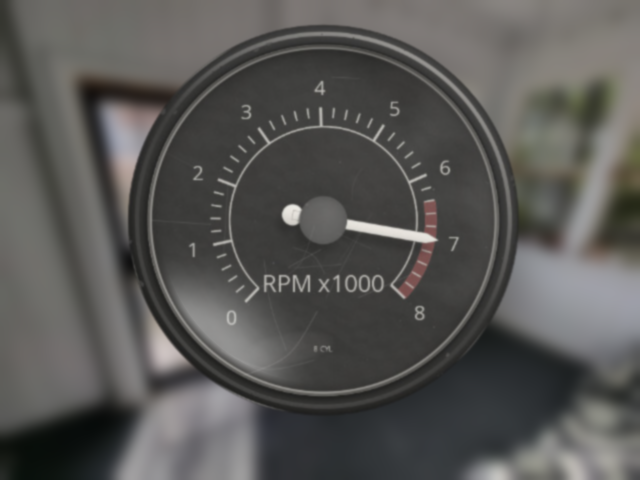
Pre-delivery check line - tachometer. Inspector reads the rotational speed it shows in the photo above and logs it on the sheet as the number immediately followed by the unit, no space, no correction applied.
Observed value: 7000rpm
